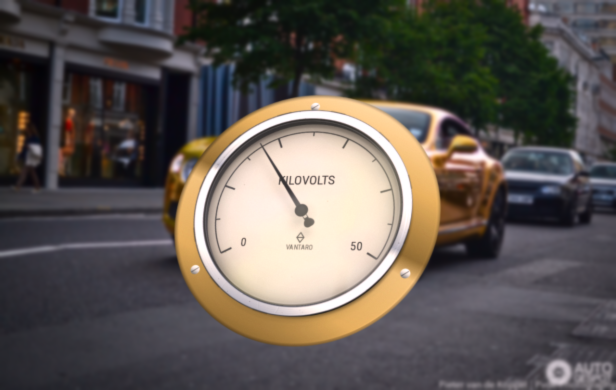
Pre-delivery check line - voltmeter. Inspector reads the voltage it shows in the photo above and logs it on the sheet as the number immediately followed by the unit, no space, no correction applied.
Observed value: 17.5kV
